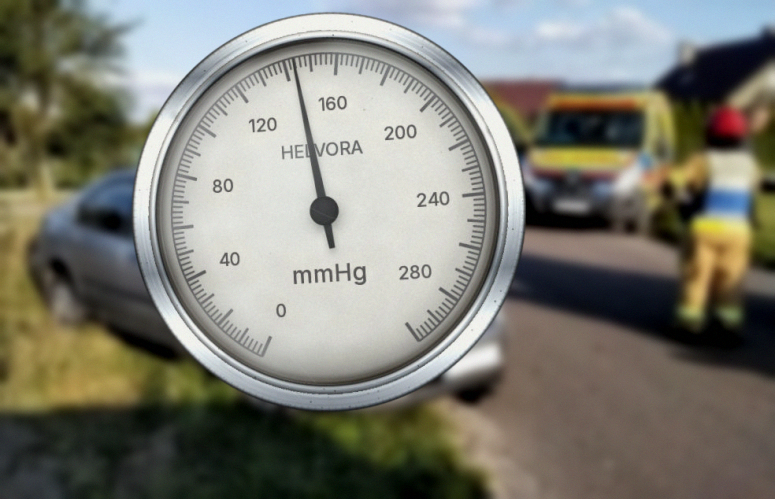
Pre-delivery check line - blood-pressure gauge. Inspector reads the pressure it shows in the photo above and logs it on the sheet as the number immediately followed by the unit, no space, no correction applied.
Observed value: 144mmHg
